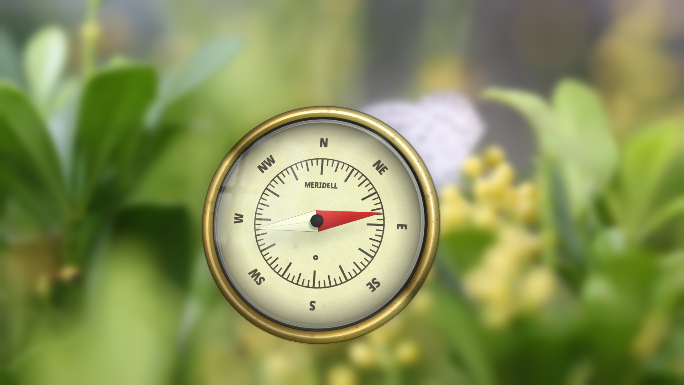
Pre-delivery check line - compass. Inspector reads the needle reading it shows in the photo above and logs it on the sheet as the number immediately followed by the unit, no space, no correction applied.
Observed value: 80°
